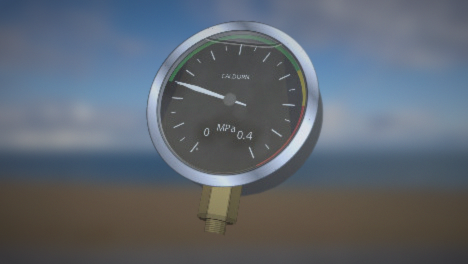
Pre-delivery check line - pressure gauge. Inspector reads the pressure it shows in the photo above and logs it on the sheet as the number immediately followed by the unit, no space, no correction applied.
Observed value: 0.1MPa
